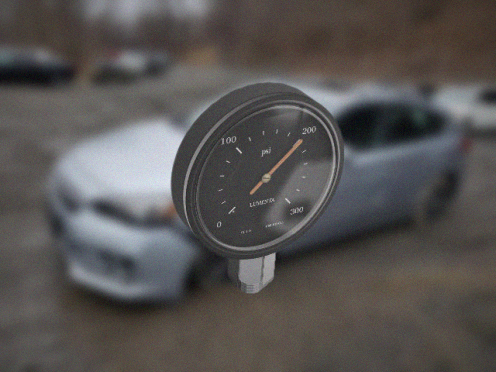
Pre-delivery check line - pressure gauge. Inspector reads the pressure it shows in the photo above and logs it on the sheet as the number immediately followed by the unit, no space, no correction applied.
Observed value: 200psi
